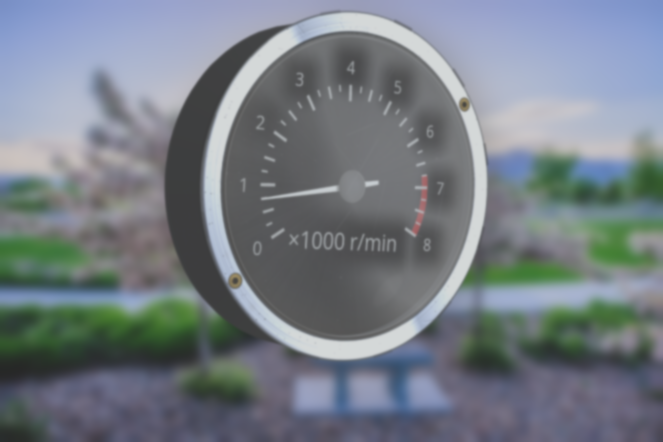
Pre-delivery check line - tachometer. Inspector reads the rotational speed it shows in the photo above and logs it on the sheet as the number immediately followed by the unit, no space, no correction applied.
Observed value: 750rpm
